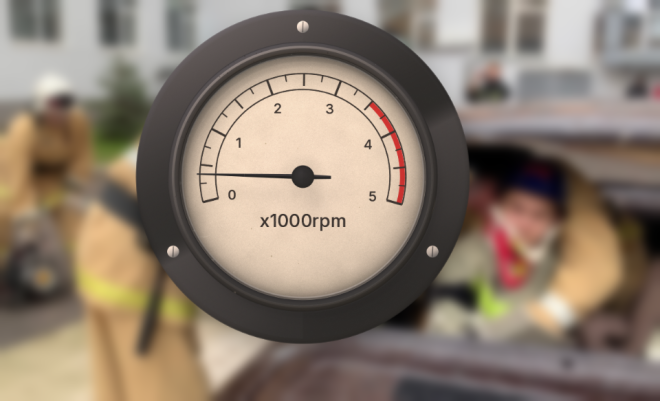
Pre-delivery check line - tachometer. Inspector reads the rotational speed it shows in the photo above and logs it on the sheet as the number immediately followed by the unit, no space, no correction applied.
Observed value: 375rpm
